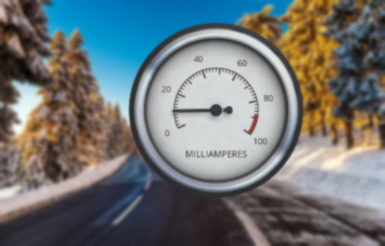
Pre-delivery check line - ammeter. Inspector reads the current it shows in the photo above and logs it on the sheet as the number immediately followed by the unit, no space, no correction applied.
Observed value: 10mA
